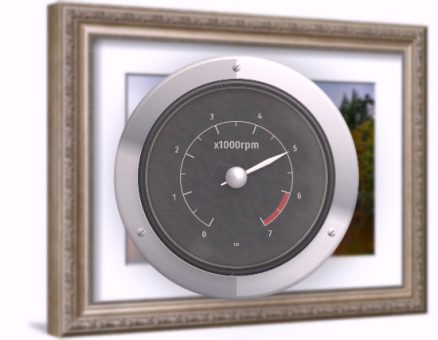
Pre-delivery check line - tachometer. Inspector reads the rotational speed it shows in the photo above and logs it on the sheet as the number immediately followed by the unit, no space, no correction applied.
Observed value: 5000rpm
